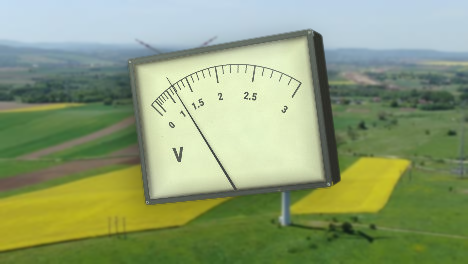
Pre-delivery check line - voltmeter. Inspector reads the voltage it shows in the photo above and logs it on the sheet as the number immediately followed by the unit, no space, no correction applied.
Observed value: 1.2V
